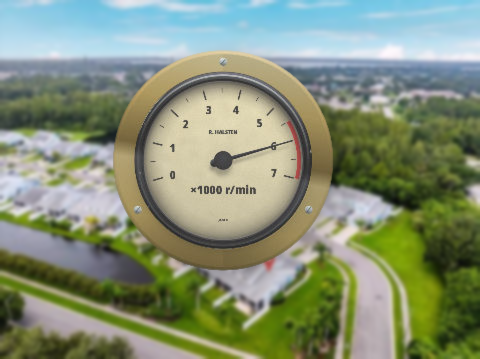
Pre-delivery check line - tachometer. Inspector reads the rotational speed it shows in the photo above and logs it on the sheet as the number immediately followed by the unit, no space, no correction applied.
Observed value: 6000rpm
